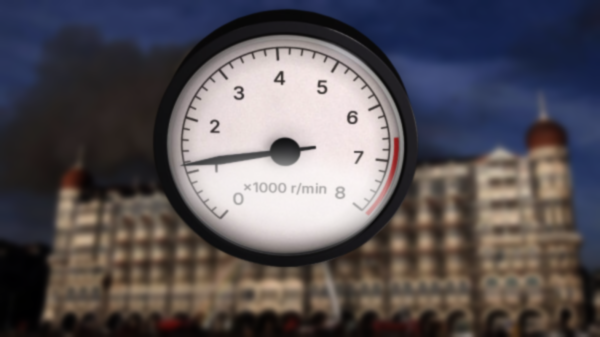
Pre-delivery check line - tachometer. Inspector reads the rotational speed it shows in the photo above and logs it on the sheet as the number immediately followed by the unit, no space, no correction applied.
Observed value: 1200rpm
